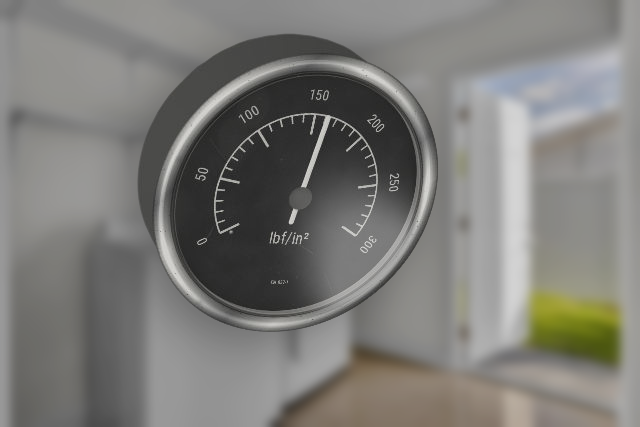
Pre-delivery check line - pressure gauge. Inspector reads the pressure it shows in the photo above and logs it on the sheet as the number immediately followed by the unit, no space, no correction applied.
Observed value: 160psi
